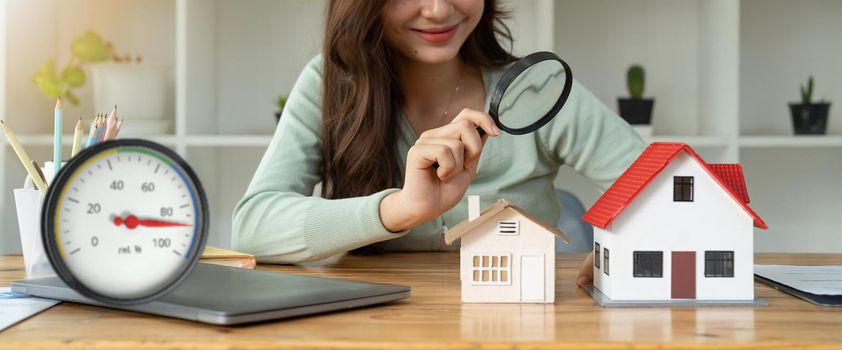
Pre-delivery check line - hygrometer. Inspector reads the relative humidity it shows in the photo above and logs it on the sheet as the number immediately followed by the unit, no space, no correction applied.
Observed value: 88%
